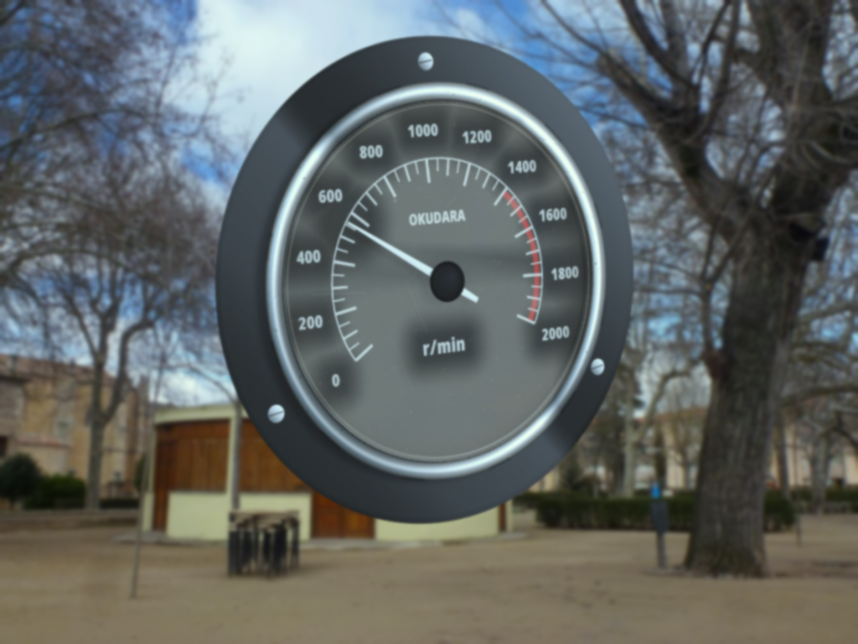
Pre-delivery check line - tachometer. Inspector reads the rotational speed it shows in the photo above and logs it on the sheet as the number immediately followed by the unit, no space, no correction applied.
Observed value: 550rpm
